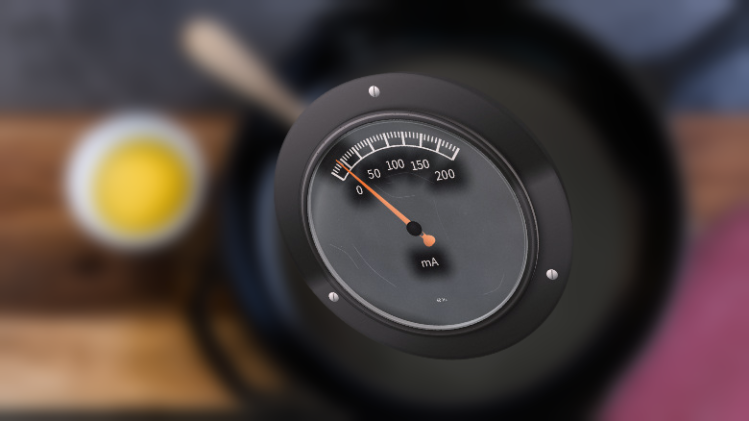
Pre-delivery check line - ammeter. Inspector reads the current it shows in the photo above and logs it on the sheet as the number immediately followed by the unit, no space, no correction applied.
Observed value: 25mA
